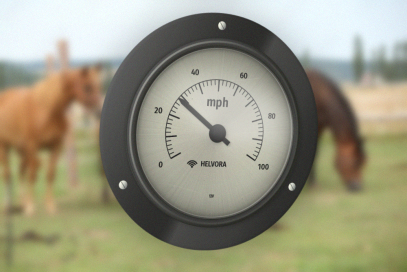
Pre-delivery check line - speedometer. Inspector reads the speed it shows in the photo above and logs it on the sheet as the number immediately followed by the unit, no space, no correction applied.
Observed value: 28mph
